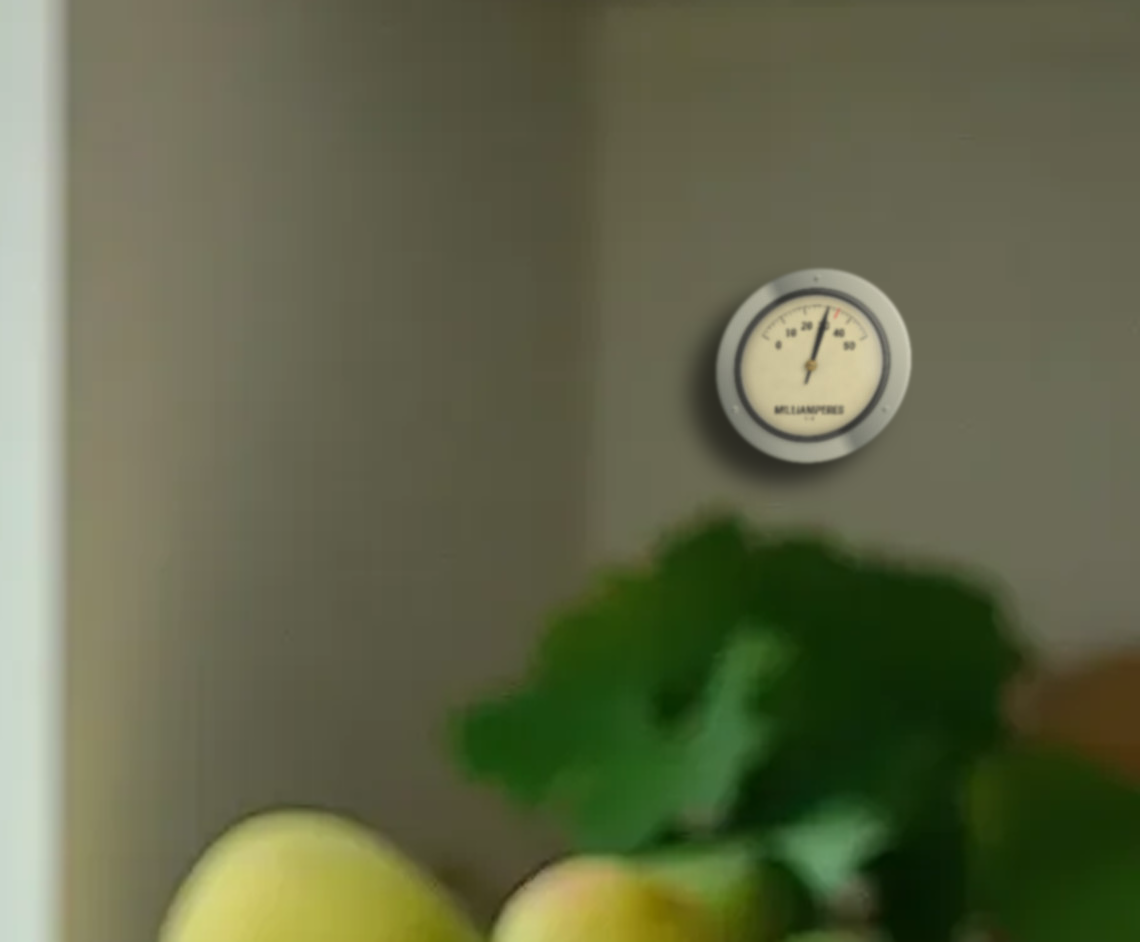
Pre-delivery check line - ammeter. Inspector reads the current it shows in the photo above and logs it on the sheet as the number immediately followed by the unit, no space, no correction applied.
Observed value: 30mA
